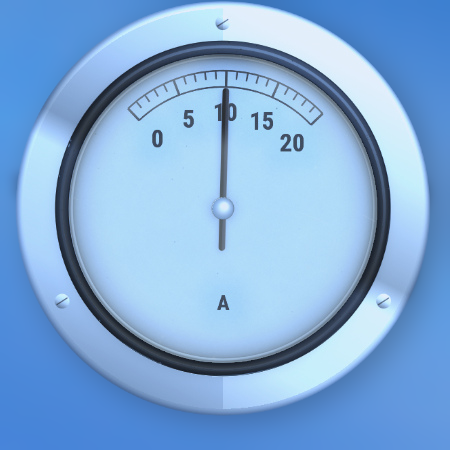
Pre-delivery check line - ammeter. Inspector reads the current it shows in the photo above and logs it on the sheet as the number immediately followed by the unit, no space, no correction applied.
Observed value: 10A
